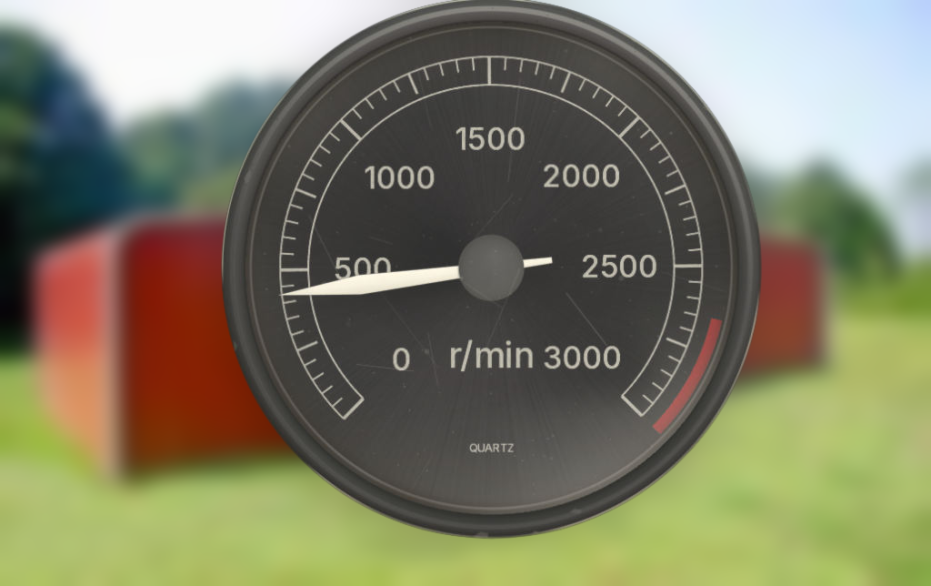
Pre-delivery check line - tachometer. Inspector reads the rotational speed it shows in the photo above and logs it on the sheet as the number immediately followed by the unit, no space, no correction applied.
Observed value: 425rpm
